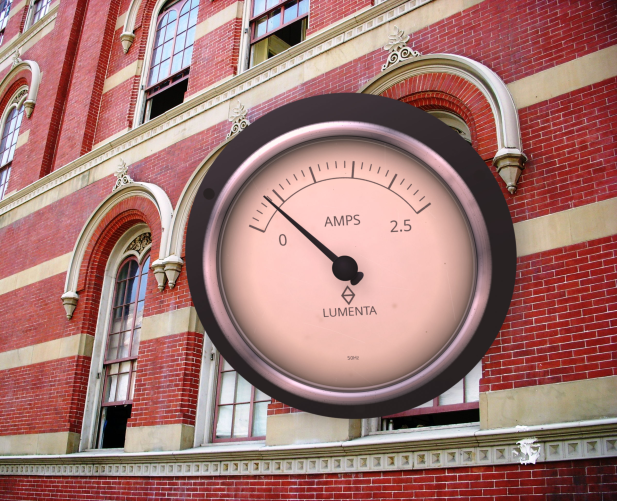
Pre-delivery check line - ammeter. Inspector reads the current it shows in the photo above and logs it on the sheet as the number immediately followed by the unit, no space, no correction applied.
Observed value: 0.4A
